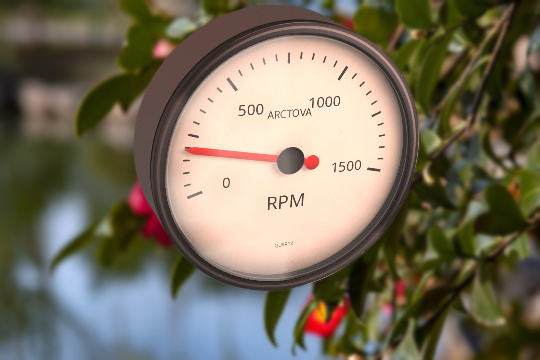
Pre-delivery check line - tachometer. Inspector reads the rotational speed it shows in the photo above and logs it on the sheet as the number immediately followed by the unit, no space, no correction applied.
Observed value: 200rpm
